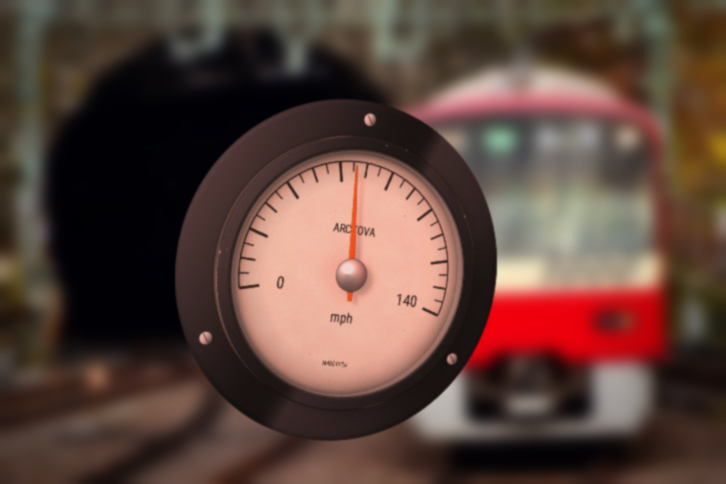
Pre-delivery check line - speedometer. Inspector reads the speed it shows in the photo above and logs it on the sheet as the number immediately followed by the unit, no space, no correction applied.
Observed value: 65mph
